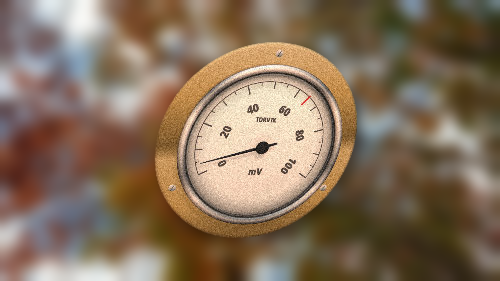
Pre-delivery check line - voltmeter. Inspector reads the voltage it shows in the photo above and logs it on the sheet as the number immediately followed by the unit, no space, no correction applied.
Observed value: 5mV
